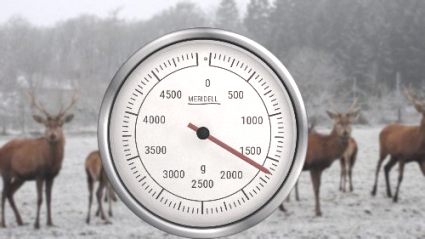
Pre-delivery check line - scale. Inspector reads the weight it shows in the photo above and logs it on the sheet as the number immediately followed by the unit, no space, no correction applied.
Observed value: 1650g
